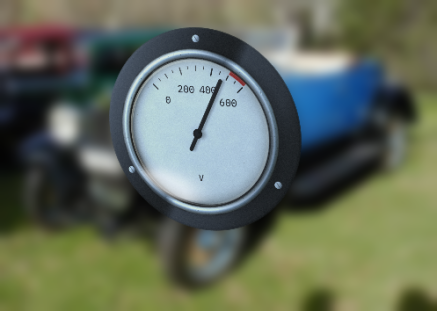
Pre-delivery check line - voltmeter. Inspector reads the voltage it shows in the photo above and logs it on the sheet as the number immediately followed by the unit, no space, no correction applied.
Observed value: 475V
